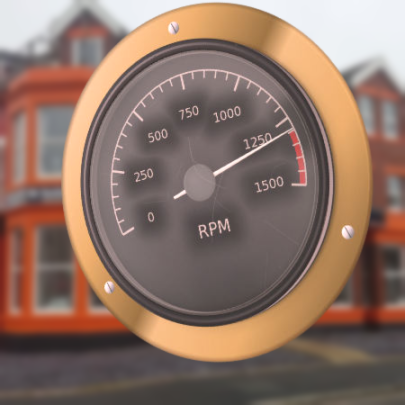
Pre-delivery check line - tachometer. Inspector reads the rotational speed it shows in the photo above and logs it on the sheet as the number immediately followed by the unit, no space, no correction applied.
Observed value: 1300rpm
